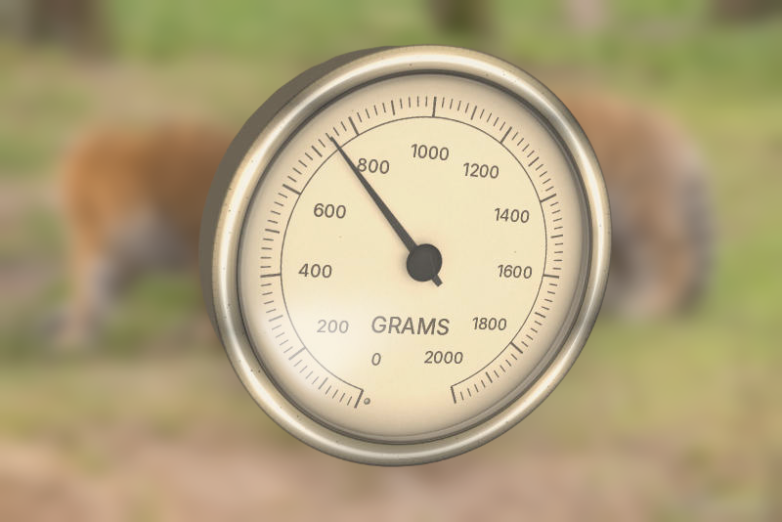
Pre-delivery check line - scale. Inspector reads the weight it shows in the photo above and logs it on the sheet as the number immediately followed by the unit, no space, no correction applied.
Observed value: 740g
